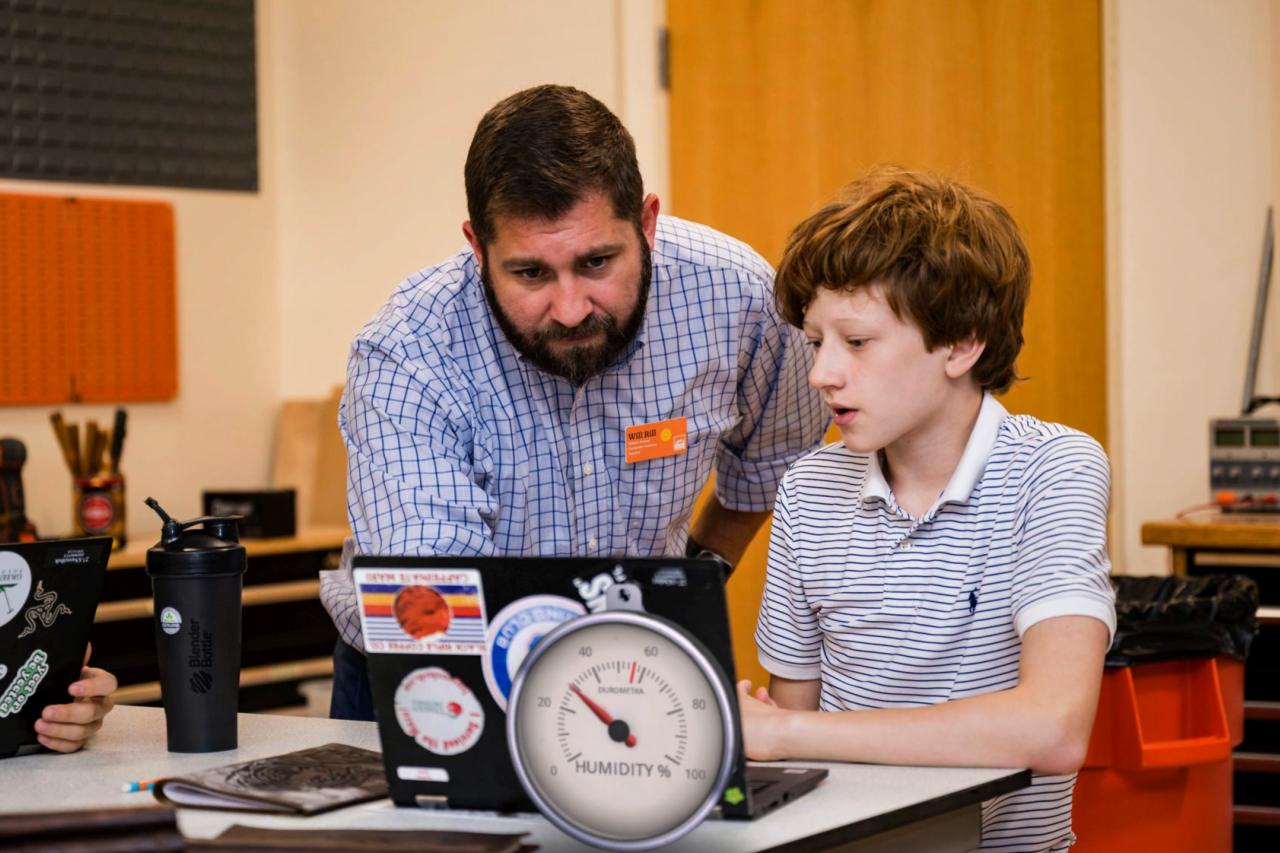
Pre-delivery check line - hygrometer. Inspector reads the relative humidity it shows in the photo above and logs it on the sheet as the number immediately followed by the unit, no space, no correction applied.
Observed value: 30%
